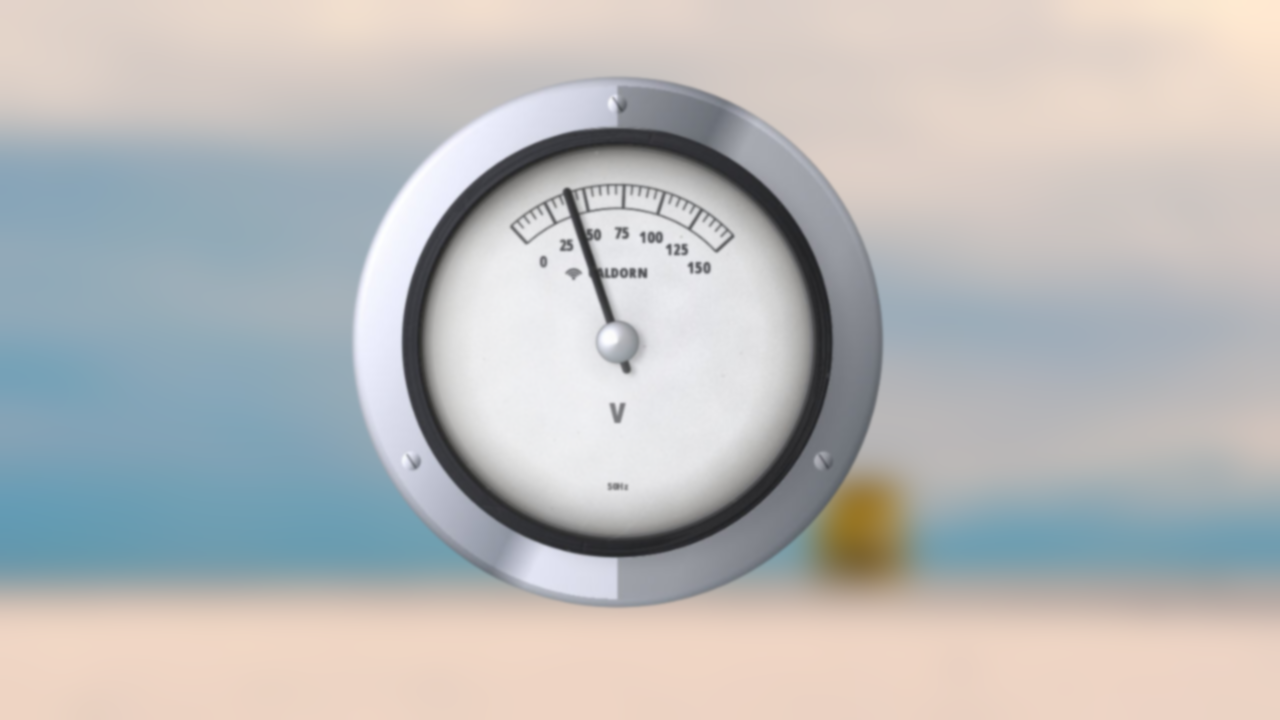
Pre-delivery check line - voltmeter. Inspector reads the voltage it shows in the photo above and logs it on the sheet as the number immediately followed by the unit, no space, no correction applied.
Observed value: 40V
